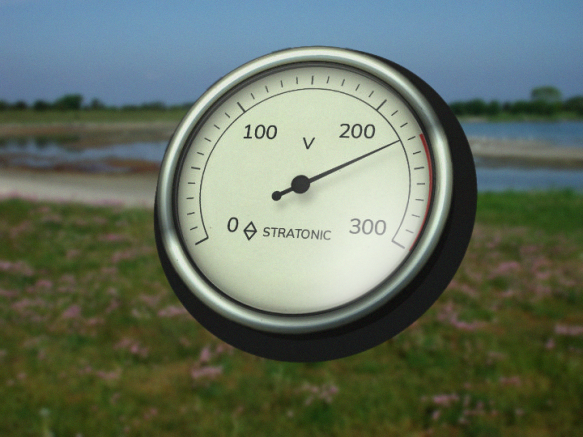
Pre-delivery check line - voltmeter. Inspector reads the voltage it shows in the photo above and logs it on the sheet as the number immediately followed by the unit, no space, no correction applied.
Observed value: 230V
